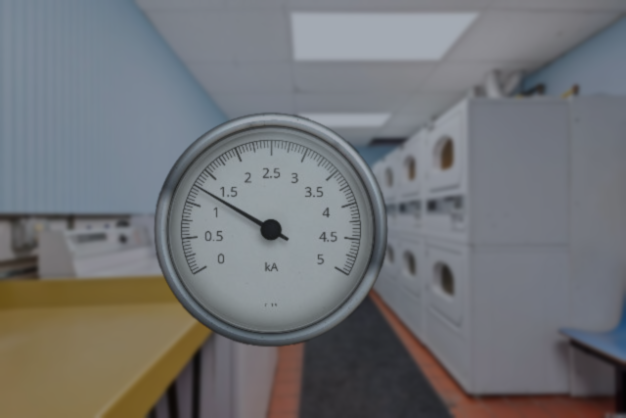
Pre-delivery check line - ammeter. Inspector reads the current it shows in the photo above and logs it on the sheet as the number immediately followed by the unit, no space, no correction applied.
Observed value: 1.25kA
